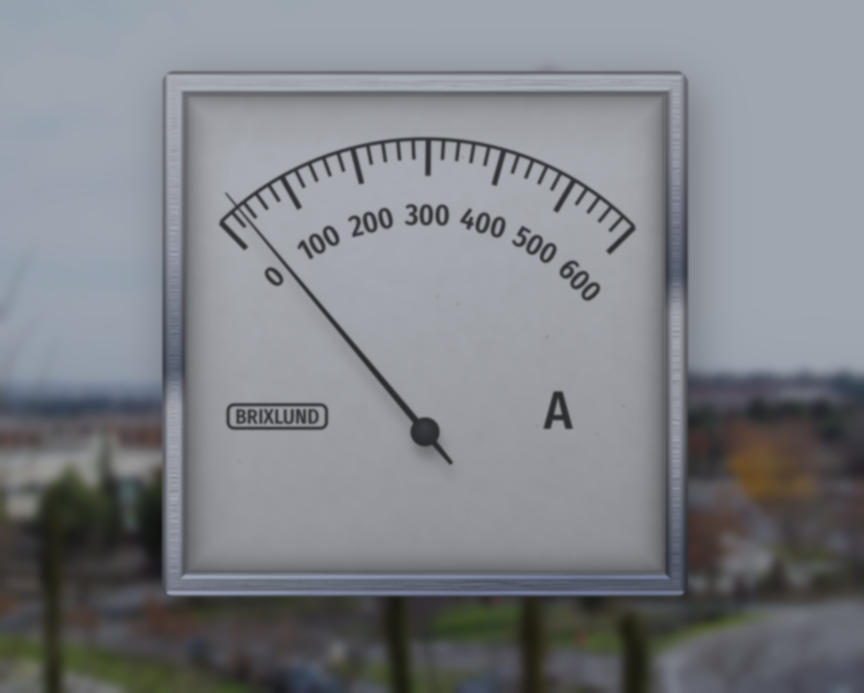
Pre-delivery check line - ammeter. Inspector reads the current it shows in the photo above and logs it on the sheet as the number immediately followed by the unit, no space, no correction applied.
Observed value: 30A
